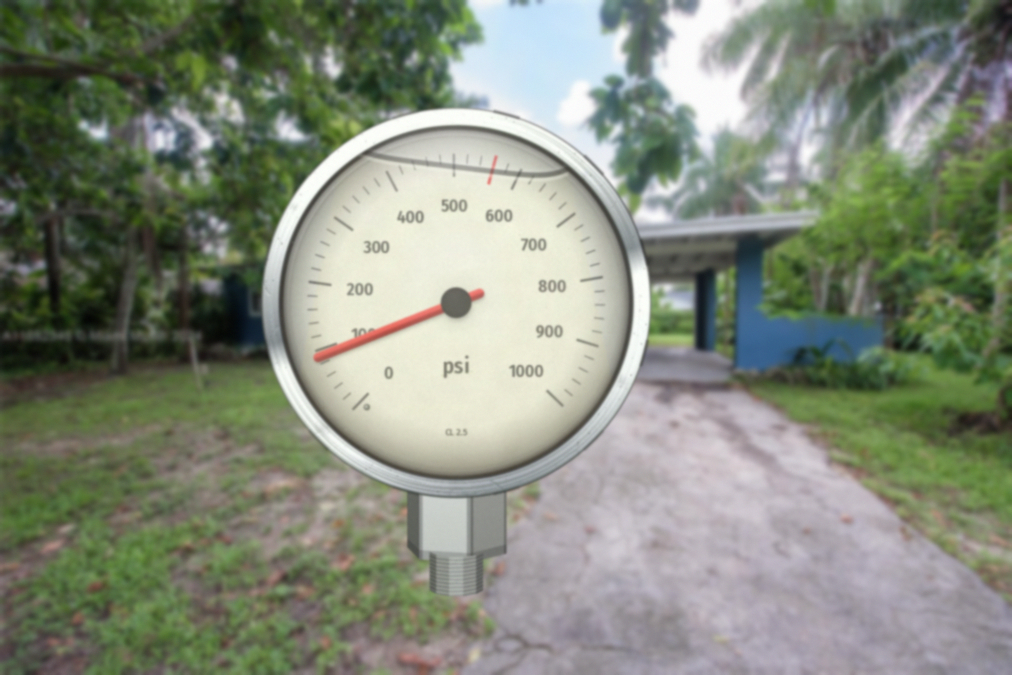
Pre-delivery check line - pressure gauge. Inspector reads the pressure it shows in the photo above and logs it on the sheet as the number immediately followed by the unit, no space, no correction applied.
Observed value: 90psi
